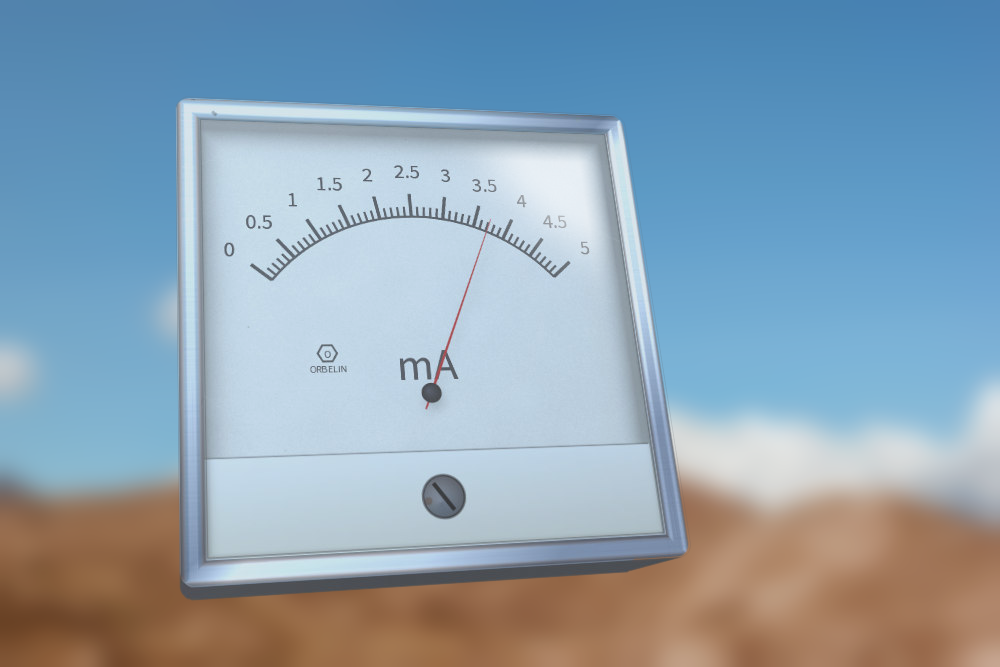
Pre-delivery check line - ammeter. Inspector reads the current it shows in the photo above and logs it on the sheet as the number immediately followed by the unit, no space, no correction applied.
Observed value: 3.7mA
